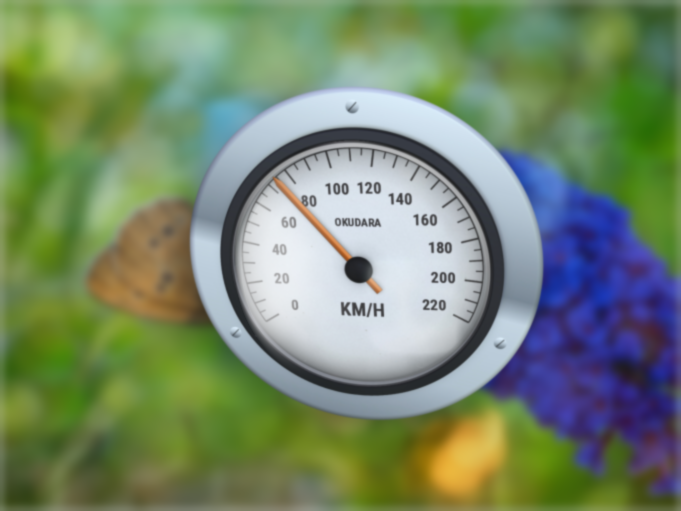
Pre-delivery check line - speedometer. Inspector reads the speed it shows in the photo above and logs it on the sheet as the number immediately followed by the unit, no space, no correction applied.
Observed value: 75km/h
